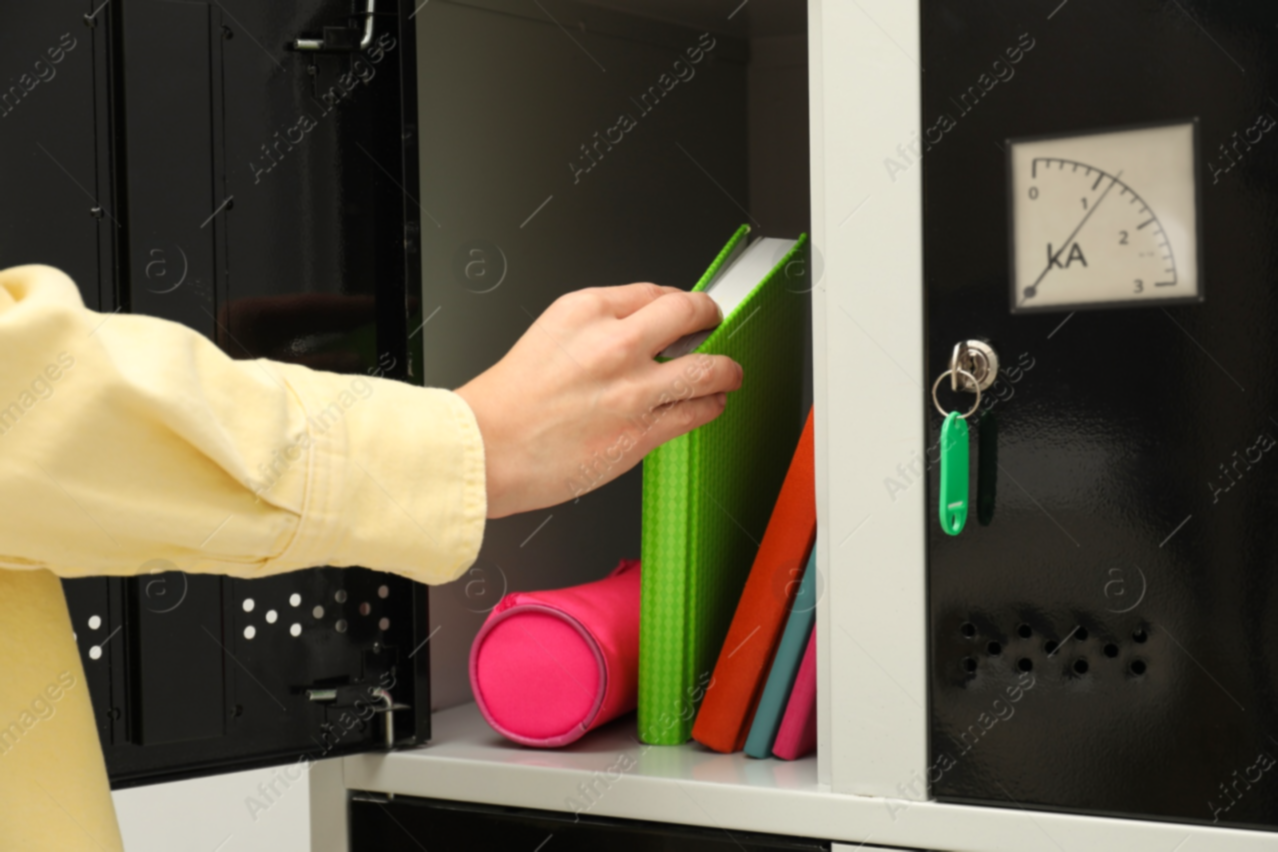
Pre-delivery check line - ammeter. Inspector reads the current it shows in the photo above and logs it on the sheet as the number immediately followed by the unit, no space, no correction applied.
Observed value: 1.2kA
